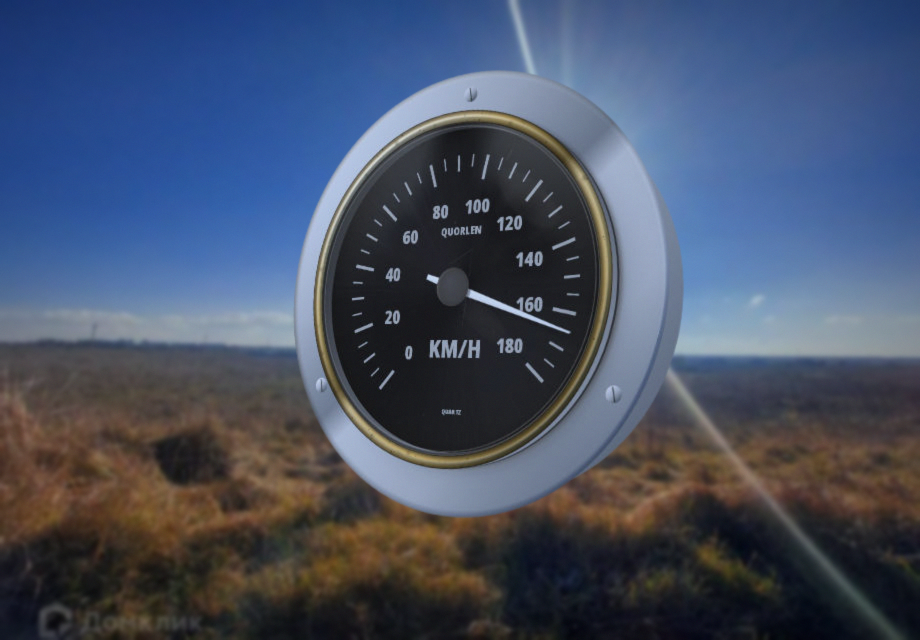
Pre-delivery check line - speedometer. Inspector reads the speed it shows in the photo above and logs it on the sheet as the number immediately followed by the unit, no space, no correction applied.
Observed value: 165km/h
